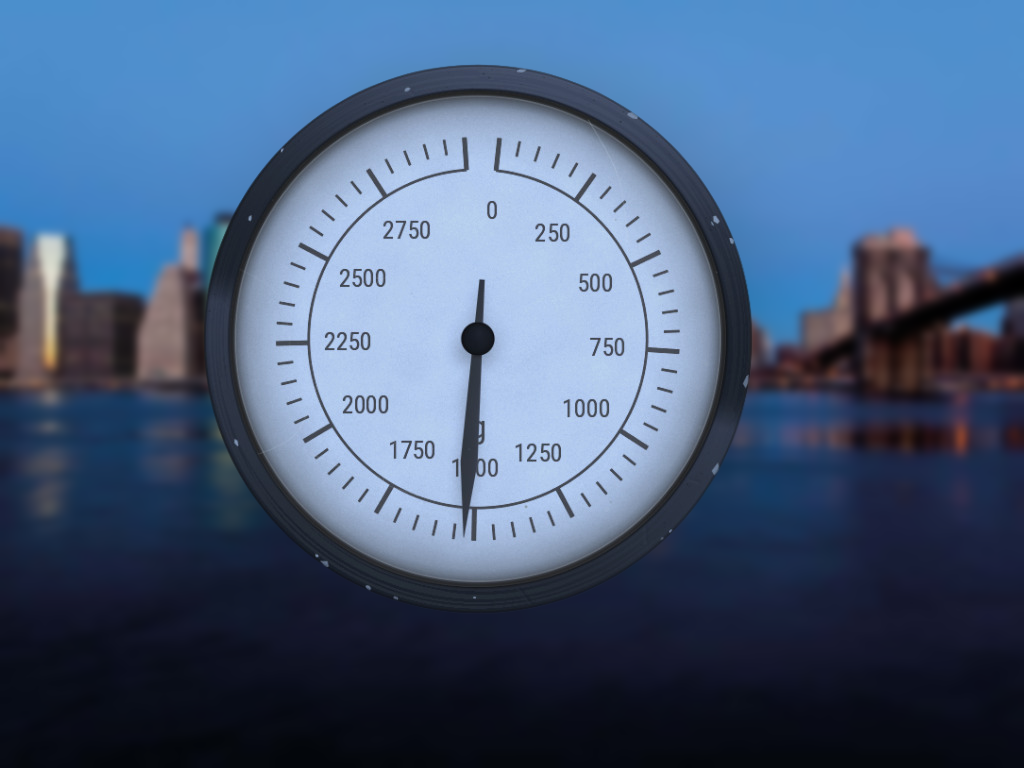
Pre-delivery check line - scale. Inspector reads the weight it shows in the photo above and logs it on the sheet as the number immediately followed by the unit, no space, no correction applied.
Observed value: 1525g
